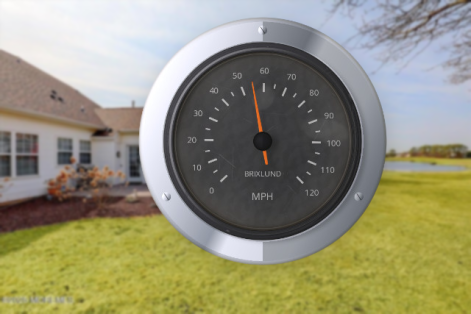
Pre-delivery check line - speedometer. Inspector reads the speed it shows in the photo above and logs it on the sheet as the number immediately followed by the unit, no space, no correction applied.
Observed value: 55mph
